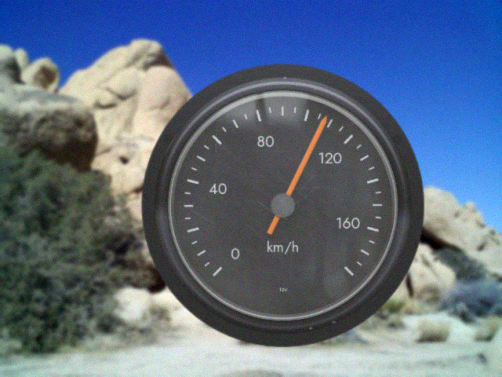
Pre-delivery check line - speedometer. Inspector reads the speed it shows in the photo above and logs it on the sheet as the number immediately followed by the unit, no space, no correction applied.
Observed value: 107.5km/h
